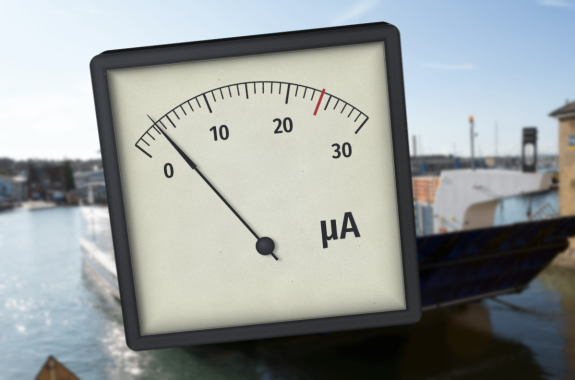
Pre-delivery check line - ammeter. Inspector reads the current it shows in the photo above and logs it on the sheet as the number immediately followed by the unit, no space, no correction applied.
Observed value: 3.5µA
